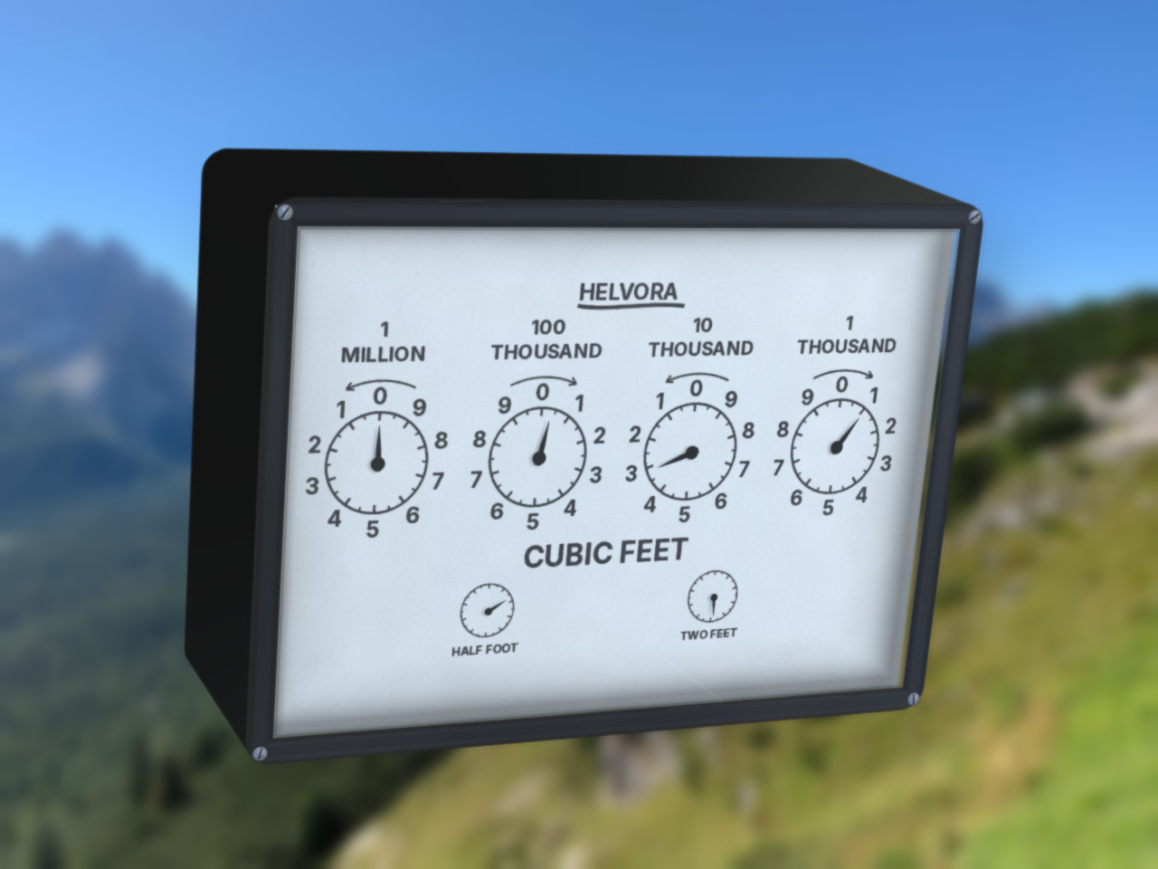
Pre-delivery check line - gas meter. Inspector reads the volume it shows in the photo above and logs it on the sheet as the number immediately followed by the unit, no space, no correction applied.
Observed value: 3100ft³
